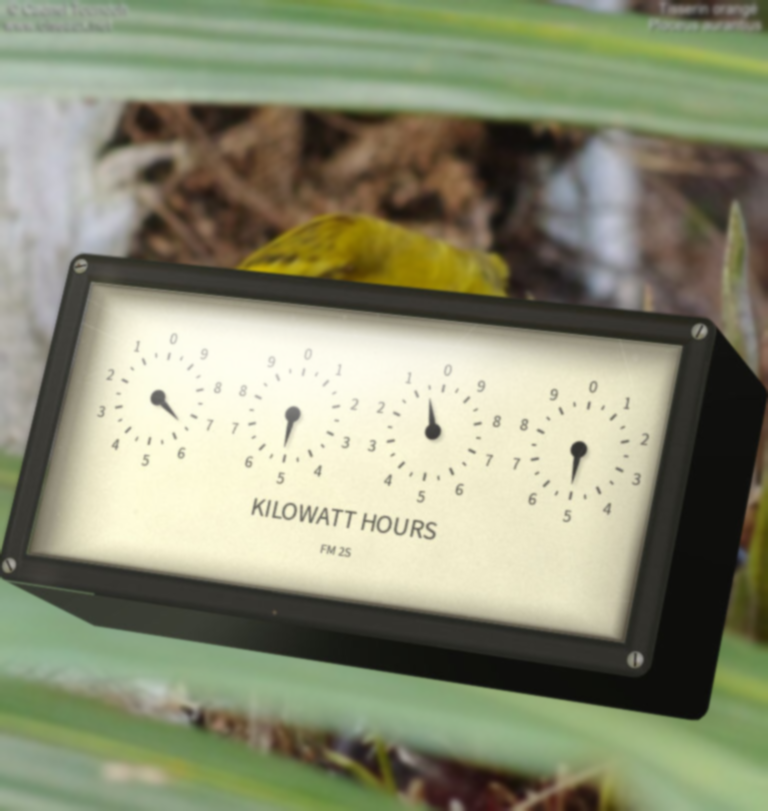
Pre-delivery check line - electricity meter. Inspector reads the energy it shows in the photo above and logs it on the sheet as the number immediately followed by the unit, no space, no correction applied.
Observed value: 6505kWh
